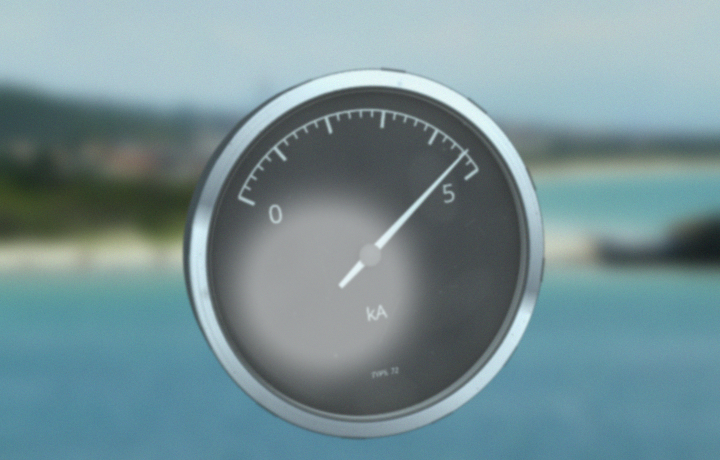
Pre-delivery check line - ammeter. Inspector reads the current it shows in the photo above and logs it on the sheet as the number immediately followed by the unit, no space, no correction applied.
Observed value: 4.6kA
